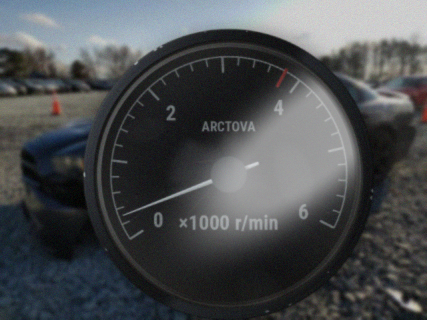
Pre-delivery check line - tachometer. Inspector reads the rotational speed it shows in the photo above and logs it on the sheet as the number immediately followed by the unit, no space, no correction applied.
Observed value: 300rpm
